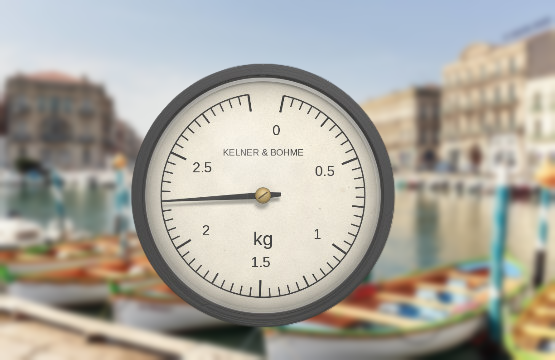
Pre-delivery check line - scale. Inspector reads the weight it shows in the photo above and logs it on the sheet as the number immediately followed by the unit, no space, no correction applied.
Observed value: 2.25kg
